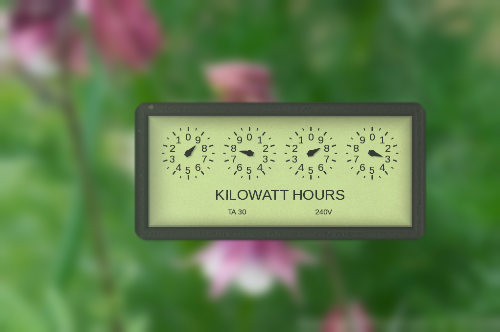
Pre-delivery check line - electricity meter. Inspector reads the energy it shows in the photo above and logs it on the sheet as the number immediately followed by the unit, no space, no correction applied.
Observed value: 8783kWh
